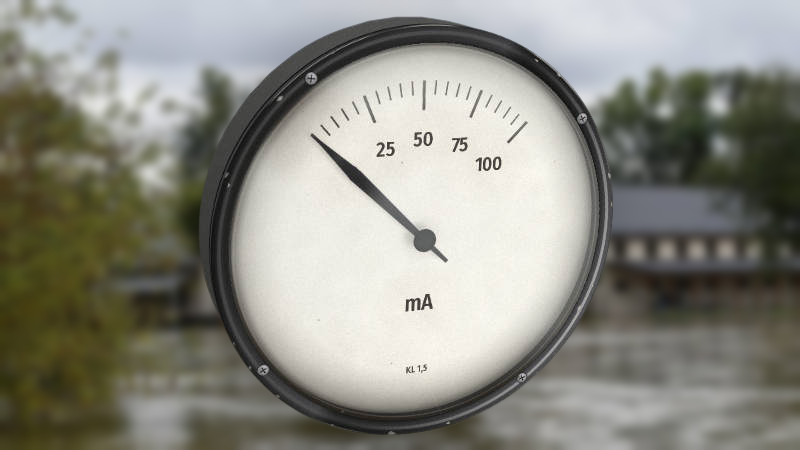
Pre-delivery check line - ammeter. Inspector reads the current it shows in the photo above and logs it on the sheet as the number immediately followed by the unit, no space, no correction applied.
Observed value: 0mA
